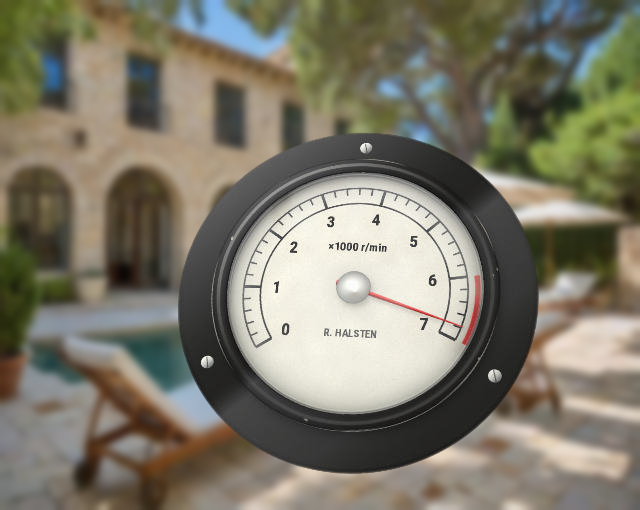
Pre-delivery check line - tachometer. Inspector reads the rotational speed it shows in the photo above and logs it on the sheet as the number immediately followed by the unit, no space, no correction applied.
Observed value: 6800rpm
